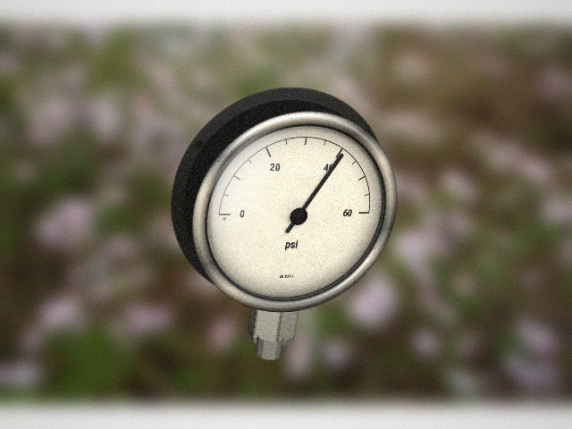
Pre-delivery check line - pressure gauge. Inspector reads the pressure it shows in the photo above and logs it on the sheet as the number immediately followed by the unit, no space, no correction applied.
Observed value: 40psi
